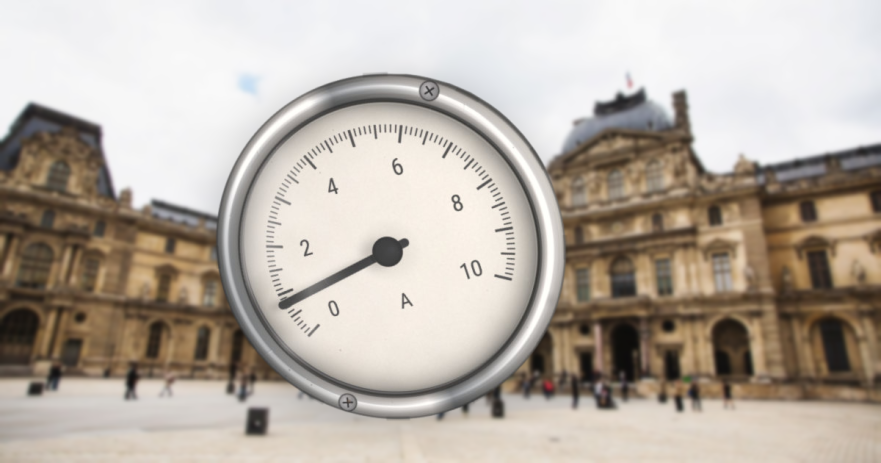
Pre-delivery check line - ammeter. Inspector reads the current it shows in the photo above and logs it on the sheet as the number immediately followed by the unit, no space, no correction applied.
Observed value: 0.8A
